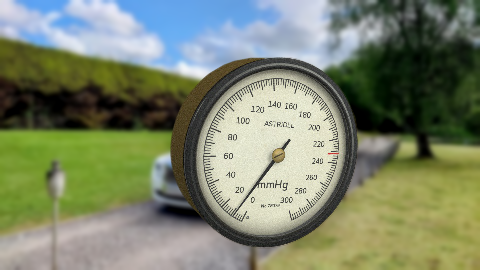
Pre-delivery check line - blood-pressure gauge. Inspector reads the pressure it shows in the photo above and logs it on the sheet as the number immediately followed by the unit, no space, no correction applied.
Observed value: 10mmHg
